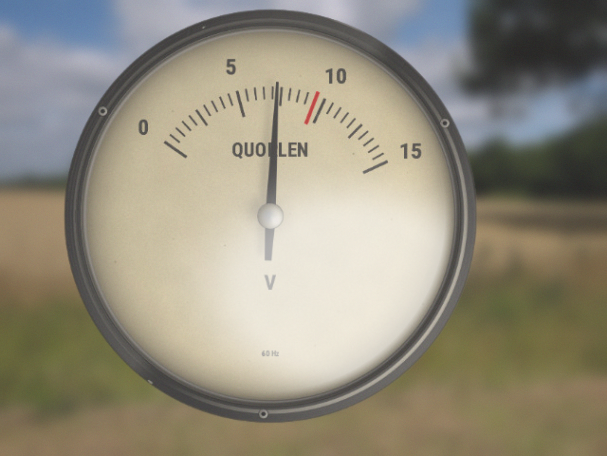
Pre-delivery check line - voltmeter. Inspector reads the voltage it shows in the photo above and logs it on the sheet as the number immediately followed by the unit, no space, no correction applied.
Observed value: 7.25V
